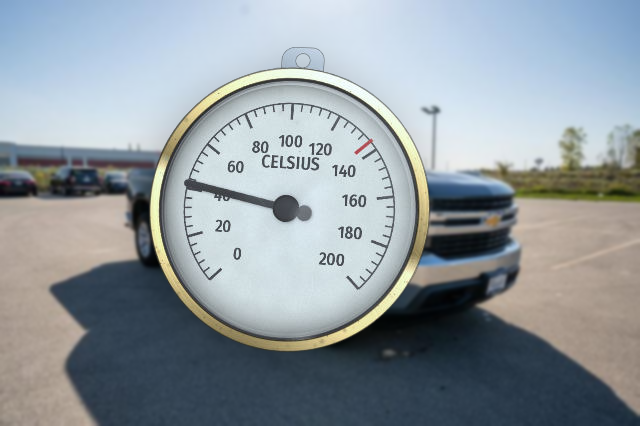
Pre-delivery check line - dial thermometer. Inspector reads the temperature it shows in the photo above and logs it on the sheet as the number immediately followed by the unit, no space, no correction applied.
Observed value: 42°C
